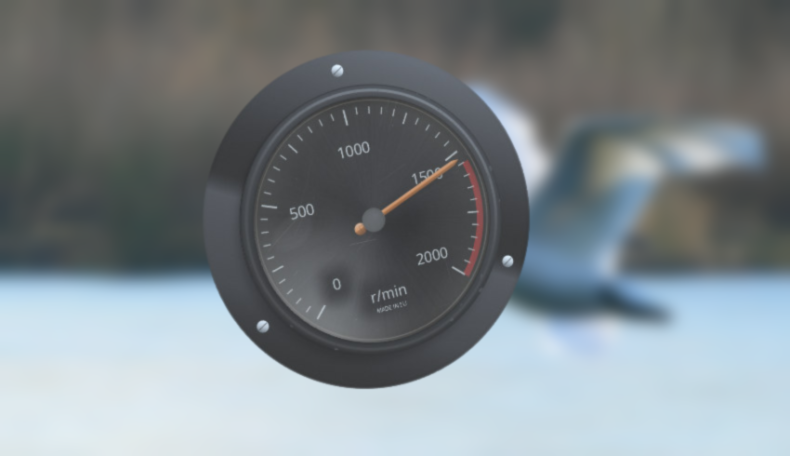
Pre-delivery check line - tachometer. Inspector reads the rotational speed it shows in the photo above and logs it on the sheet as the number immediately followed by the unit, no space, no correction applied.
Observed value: 1525rpm
